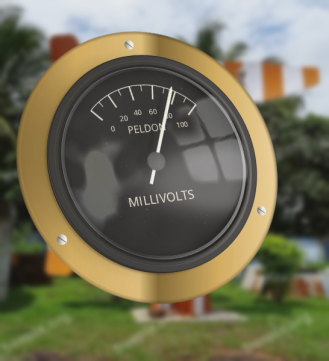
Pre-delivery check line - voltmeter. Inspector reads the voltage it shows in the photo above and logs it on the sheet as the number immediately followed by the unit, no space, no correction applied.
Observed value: 75mV
